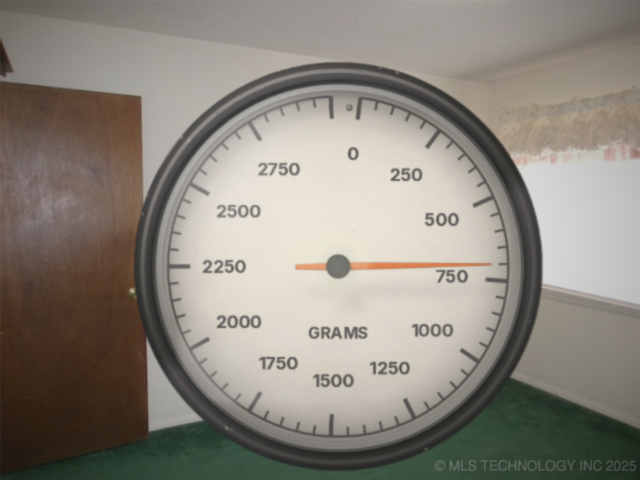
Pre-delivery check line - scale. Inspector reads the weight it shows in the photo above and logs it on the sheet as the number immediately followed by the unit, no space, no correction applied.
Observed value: 700g
